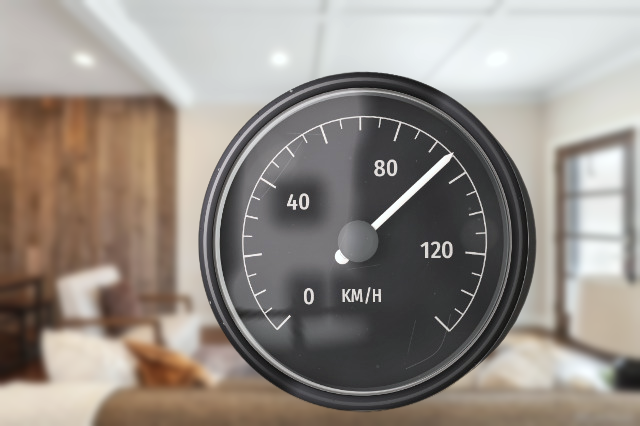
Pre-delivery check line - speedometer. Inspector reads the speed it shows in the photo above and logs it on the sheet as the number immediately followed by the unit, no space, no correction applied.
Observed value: 95km/h
